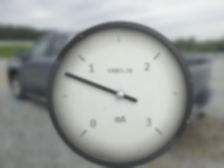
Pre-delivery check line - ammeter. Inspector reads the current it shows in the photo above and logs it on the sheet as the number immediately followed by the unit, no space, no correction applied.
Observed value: 0.75mA
